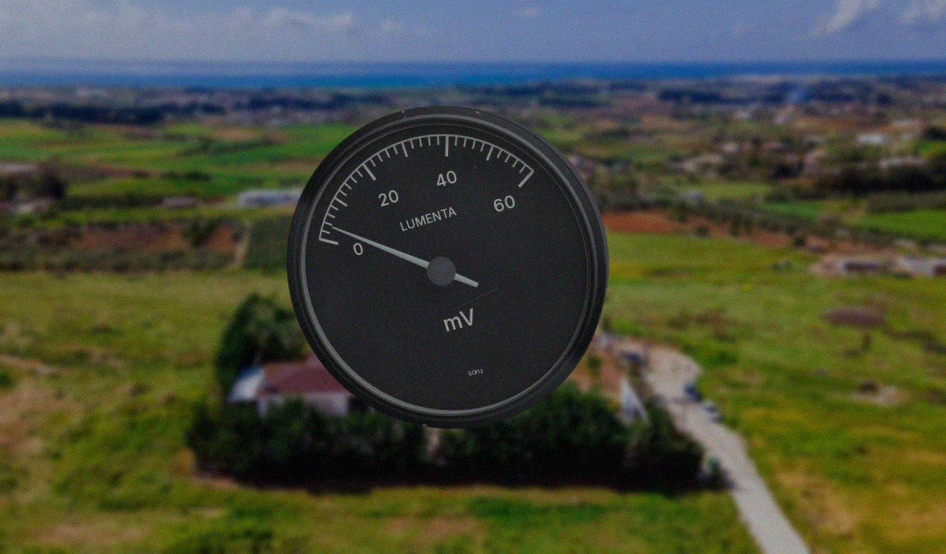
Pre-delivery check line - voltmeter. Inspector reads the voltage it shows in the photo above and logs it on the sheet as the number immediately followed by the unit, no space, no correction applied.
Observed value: 4mV
